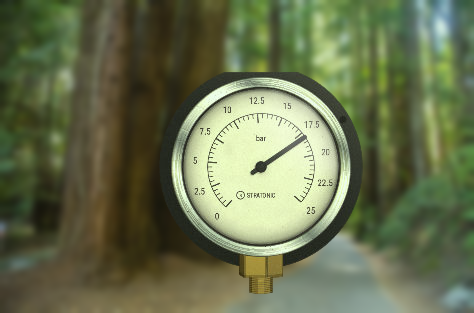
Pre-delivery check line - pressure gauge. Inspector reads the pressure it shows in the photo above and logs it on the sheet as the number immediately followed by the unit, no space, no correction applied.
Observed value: 18bar
